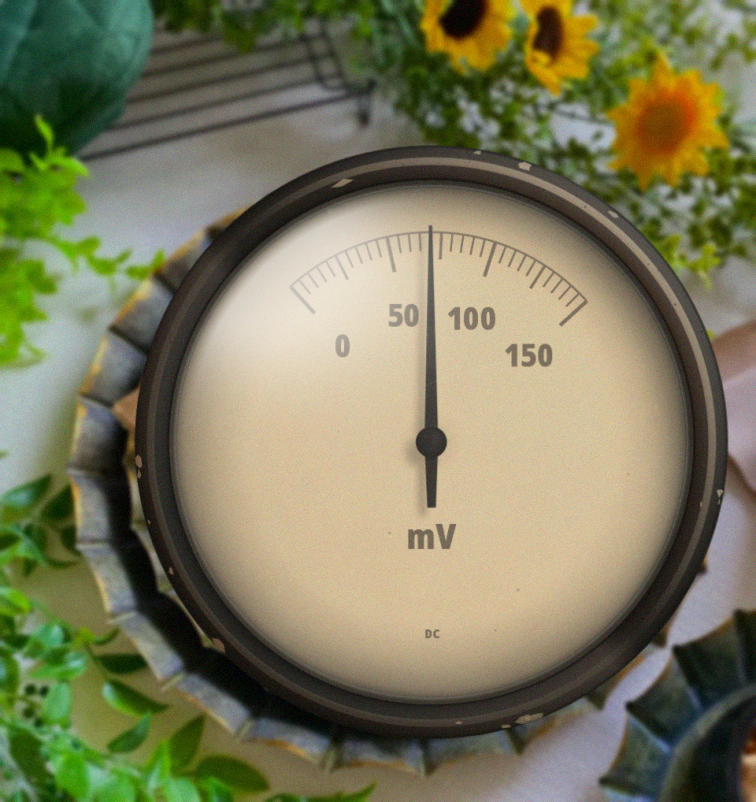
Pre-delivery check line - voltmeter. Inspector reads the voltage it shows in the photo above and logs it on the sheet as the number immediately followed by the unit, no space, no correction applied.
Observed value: 70mV
